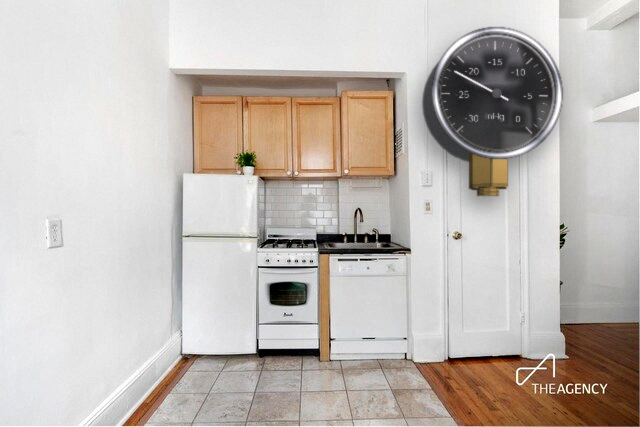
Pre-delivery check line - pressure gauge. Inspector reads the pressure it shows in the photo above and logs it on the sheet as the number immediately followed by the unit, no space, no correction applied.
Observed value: -22inHg
